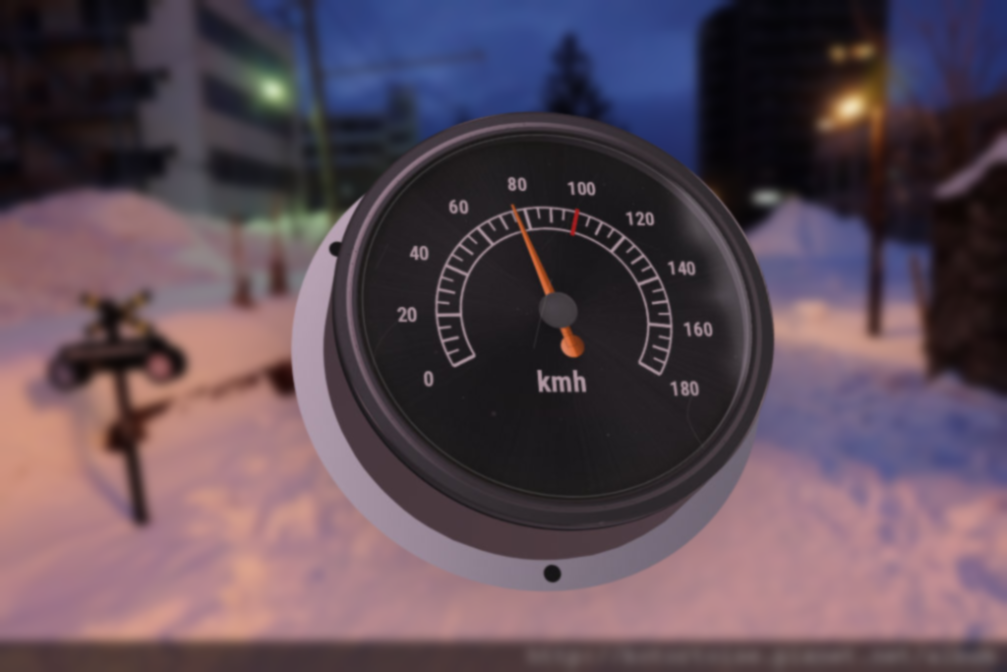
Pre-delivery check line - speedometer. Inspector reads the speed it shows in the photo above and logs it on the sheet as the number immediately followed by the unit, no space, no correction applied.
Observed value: 75km/h
